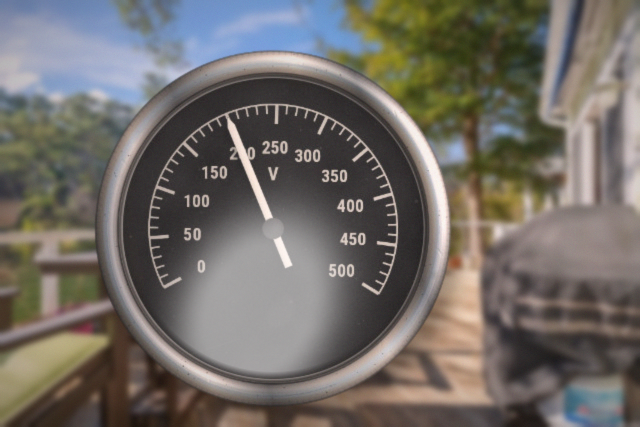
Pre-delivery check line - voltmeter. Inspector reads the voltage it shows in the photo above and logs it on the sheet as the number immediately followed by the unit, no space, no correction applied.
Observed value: 200V
